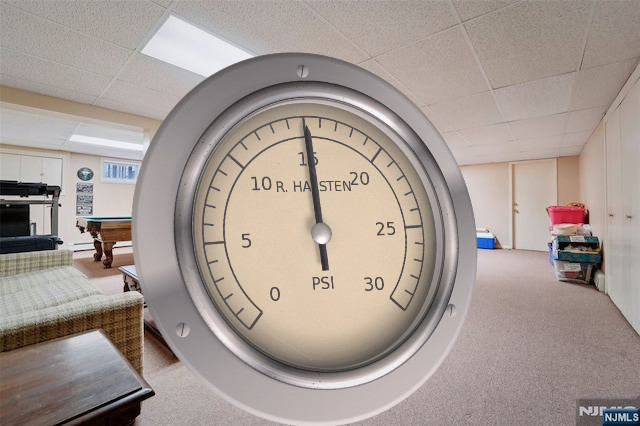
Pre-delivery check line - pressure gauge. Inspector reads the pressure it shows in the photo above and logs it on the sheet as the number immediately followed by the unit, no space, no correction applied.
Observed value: 15psi
